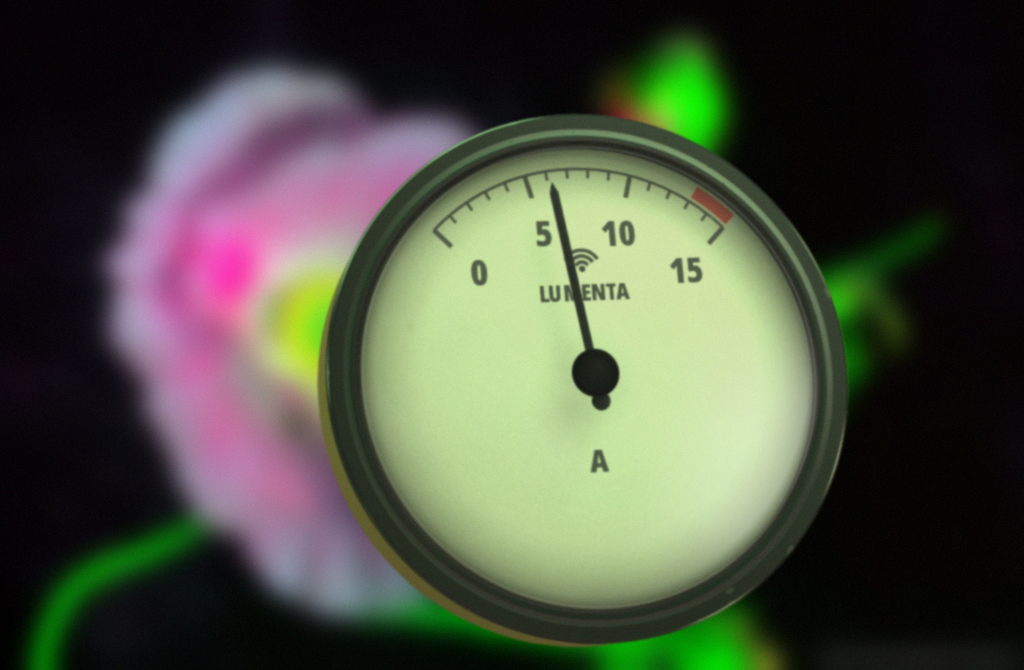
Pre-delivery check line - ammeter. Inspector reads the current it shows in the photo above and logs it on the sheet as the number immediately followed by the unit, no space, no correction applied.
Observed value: 6A
